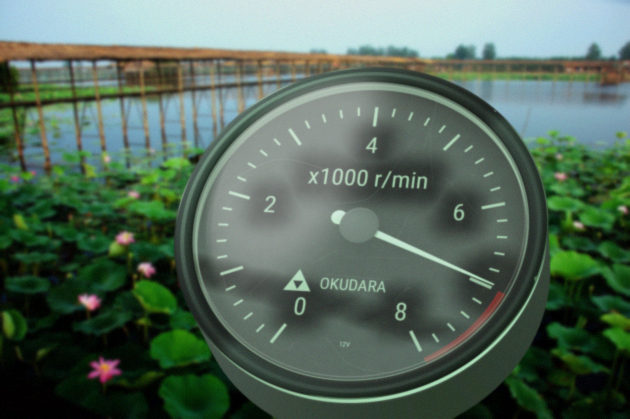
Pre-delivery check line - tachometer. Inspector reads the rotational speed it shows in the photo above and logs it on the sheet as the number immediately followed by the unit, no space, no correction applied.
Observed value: 7000rpm
